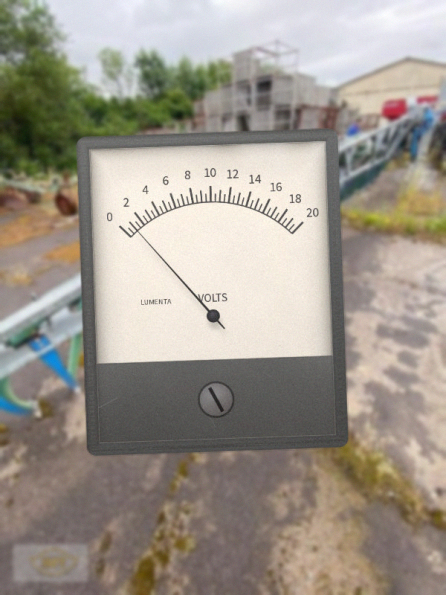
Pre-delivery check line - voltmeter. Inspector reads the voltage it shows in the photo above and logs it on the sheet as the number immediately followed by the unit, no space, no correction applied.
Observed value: 1V
